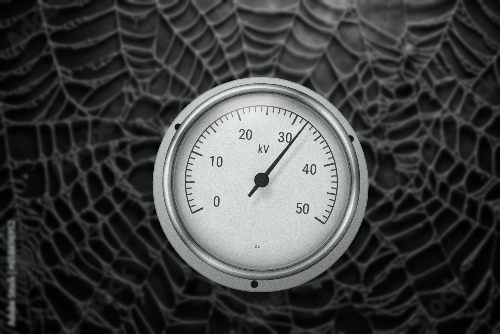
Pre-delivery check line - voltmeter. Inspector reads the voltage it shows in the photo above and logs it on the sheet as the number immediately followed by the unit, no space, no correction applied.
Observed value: 32kV
